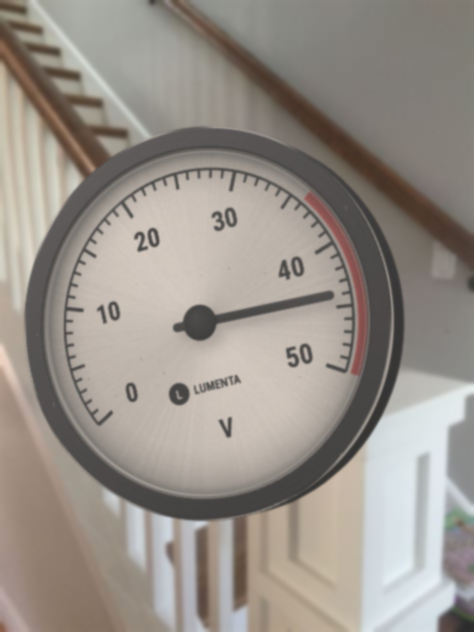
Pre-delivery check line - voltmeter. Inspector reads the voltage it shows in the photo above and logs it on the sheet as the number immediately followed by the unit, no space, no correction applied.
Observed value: 44V
